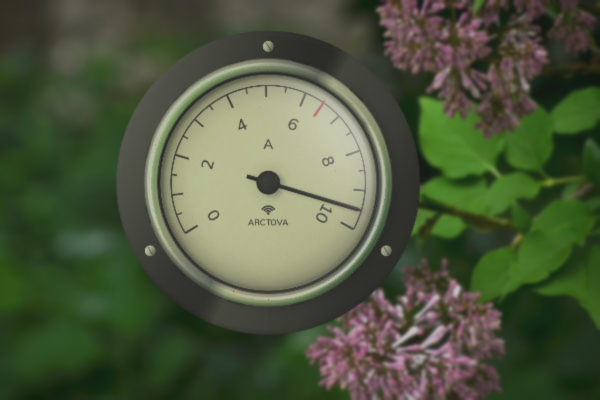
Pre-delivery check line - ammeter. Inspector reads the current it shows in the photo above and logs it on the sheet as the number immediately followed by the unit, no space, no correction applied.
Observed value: 9.5A
